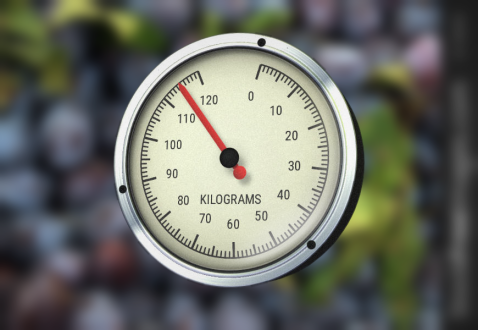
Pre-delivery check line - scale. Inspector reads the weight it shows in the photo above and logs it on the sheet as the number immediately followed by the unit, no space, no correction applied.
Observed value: 115kg
